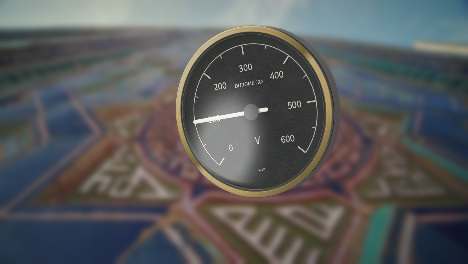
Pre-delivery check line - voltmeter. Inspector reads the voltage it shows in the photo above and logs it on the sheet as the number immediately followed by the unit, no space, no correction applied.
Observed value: 100V
